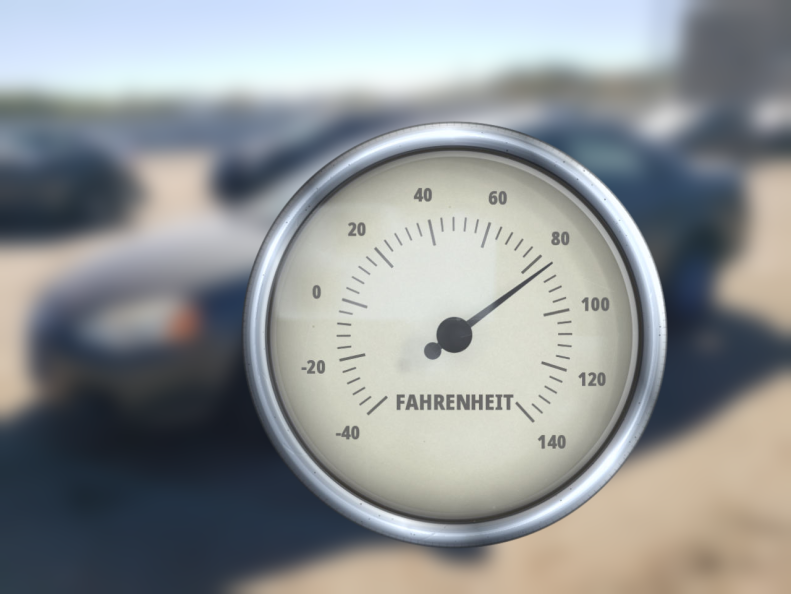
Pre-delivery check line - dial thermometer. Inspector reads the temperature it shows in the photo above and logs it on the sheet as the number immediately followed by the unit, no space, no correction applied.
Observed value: 84°F
